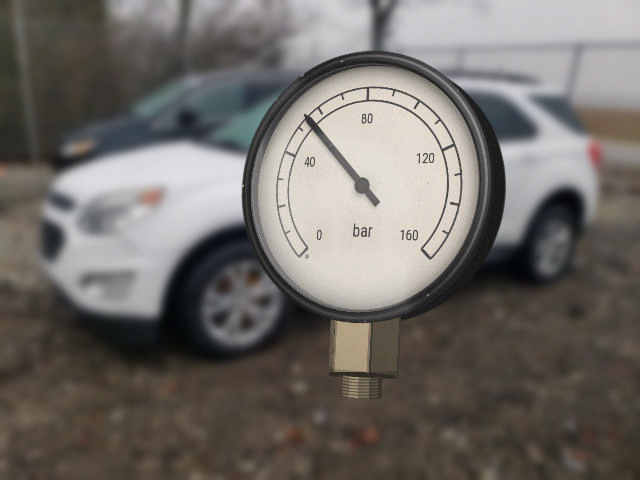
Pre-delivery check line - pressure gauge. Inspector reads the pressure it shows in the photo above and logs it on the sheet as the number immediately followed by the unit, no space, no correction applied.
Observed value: 55bar
